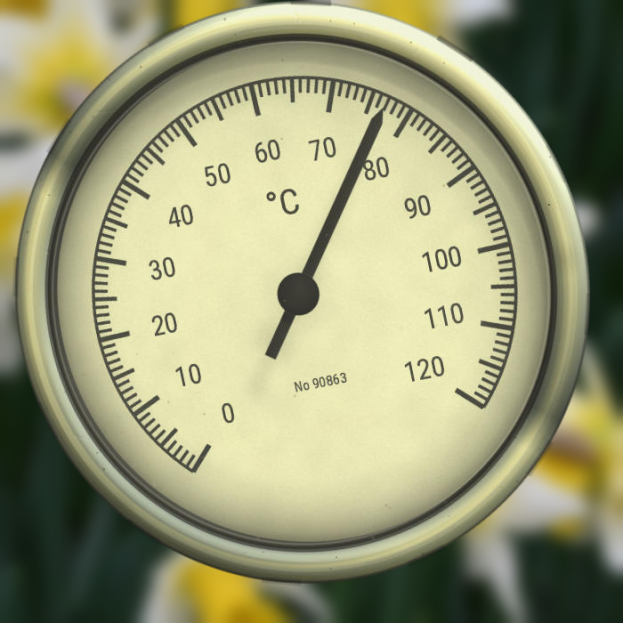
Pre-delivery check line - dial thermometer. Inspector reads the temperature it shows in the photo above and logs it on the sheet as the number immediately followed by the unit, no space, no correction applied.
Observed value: 77°C
